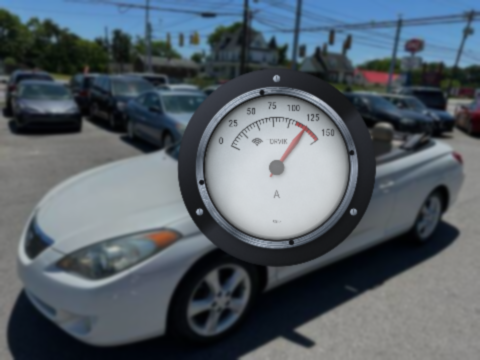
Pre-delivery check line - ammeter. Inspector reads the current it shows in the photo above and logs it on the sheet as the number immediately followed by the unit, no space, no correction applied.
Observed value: 125A
